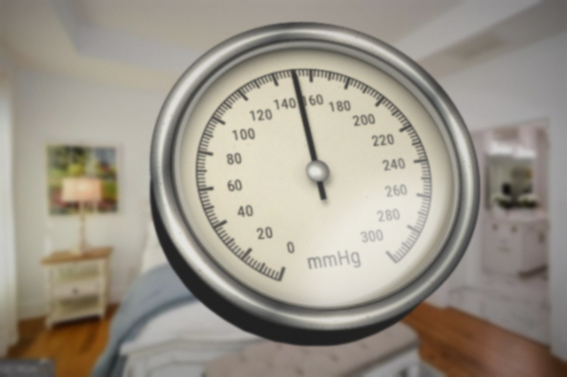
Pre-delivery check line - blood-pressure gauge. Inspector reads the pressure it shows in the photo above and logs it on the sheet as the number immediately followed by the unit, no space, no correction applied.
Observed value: 150mmHg
